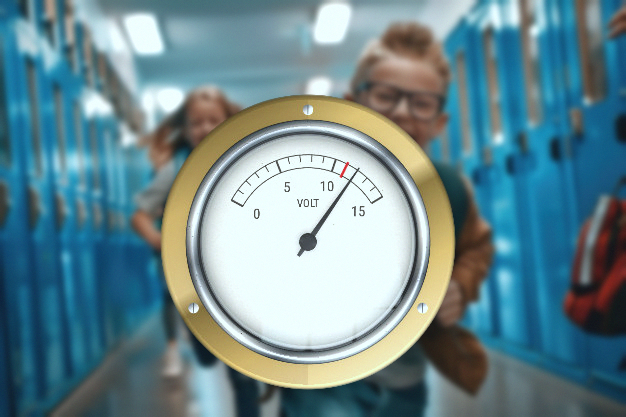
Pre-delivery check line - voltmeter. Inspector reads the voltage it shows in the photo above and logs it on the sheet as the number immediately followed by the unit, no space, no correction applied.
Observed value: 12V
